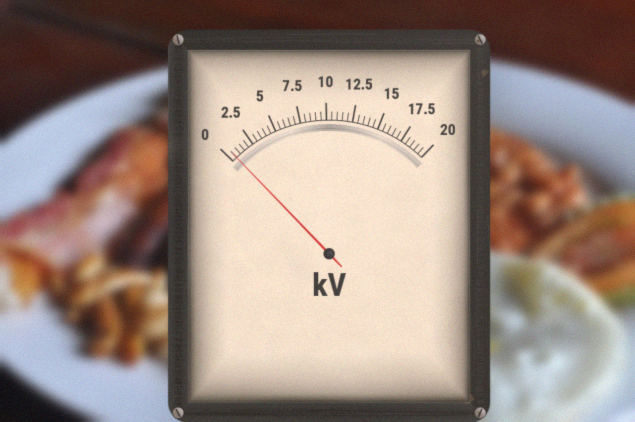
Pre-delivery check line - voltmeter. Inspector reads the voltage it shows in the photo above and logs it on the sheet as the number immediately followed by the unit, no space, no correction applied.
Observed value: 0.5kV
